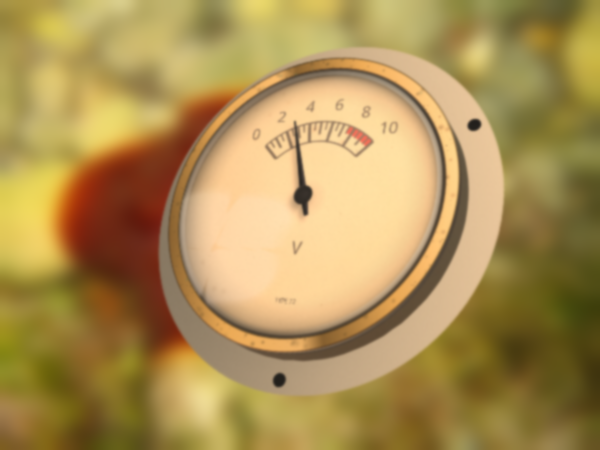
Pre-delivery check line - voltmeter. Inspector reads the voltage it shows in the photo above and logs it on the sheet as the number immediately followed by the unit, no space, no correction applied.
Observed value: 3V
